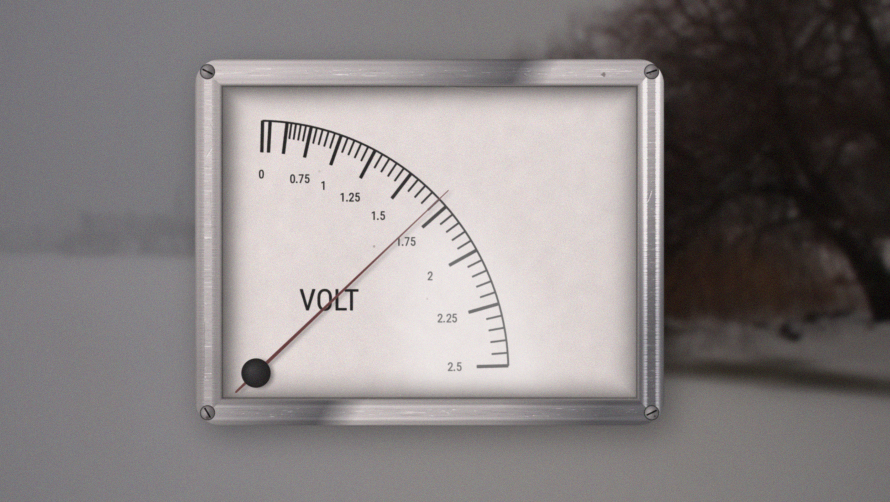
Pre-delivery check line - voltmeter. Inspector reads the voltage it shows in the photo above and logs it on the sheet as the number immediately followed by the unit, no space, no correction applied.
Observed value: 1.7V
